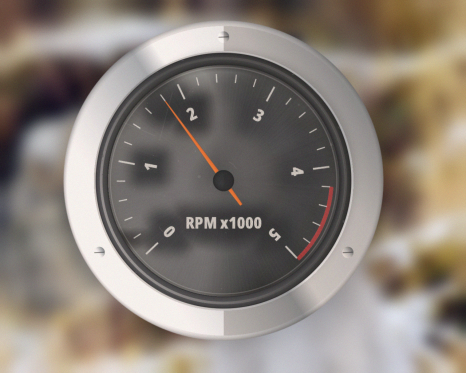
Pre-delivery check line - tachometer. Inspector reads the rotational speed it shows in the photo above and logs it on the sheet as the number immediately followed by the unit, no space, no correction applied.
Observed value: 1800rpm
